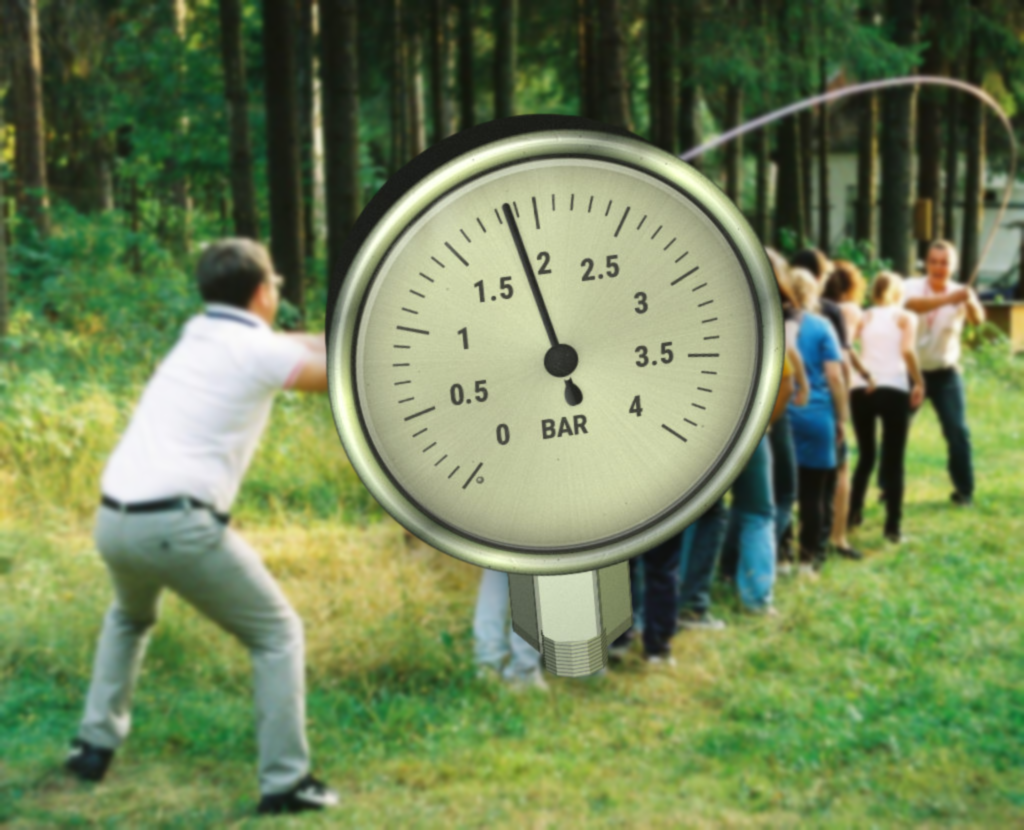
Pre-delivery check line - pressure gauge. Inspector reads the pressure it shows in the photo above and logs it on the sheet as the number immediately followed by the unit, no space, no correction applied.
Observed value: 1.85bar
